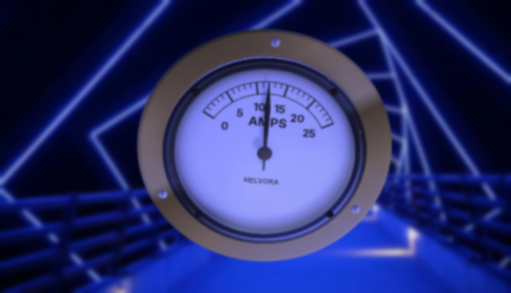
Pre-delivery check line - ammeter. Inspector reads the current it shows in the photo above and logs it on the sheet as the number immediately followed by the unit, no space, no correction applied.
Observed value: 12A
